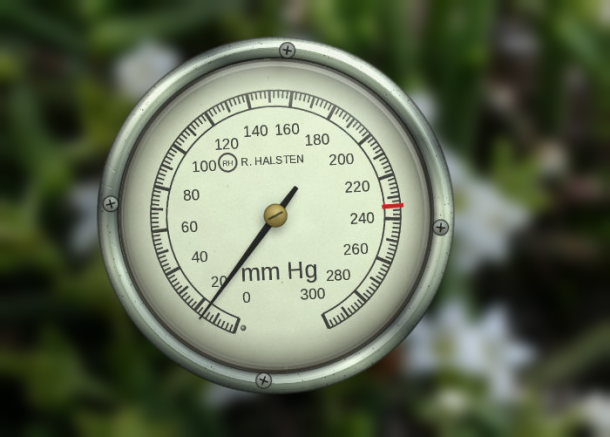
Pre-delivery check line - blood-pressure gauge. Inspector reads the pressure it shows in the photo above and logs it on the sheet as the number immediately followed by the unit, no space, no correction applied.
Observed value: 16mmHg
